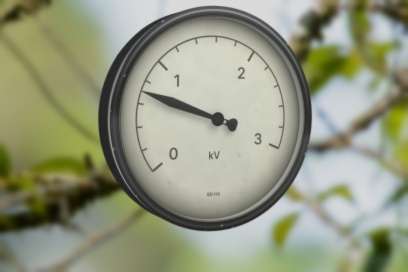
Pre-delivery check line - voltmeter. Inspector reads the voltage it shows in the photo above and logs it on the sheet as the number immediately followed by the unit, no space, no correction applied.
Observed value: 0.7kV
